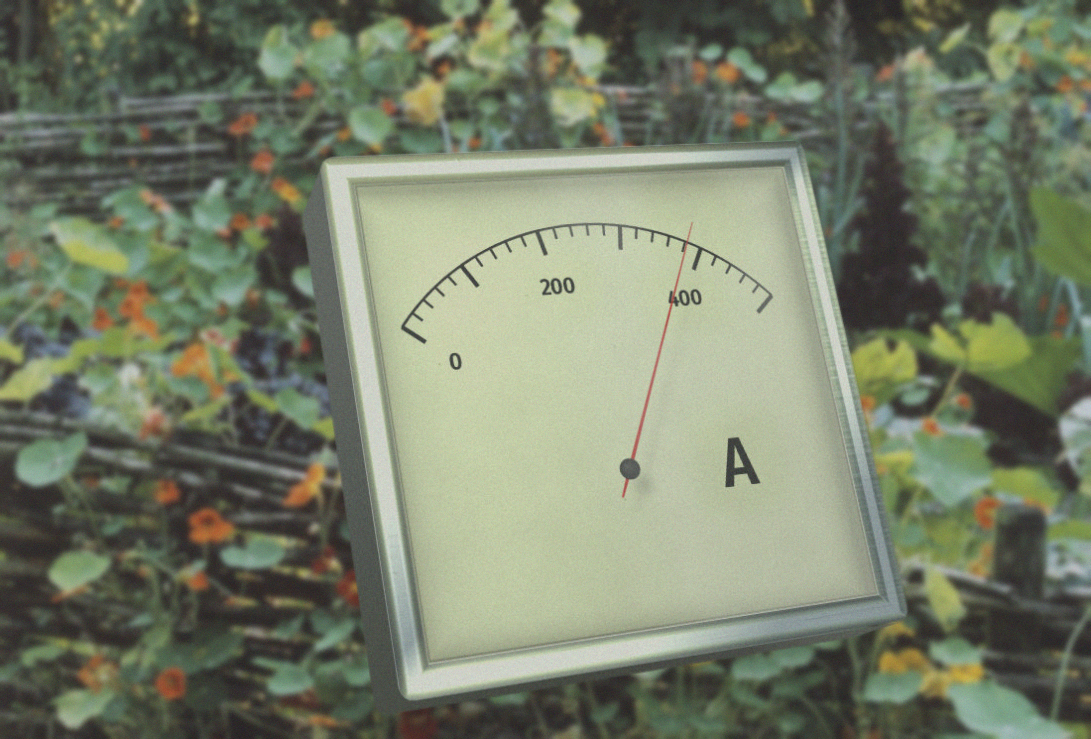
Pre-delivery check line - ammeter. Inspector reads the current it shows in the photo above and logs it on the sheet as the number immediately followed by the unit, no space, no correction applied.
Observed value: 380A
